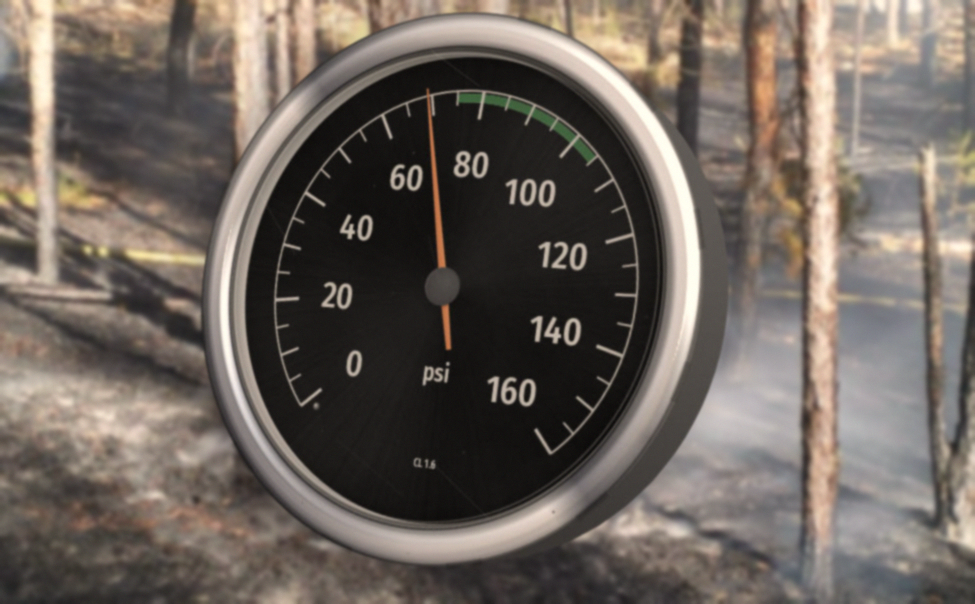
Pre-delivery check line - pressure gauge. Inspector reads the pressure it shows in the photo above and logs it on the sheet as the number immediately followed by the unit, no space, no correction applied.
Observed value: 70psi
